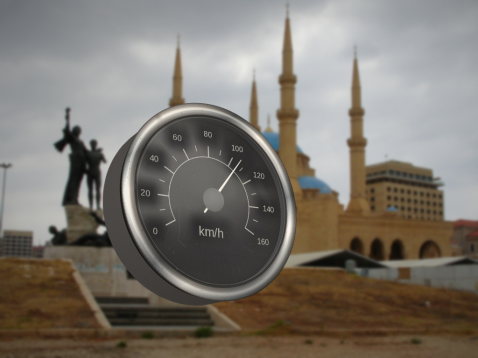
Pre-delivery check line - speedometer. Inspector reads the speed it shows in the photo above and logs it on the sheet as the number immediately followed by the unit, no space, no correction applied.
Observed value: 105km/h
